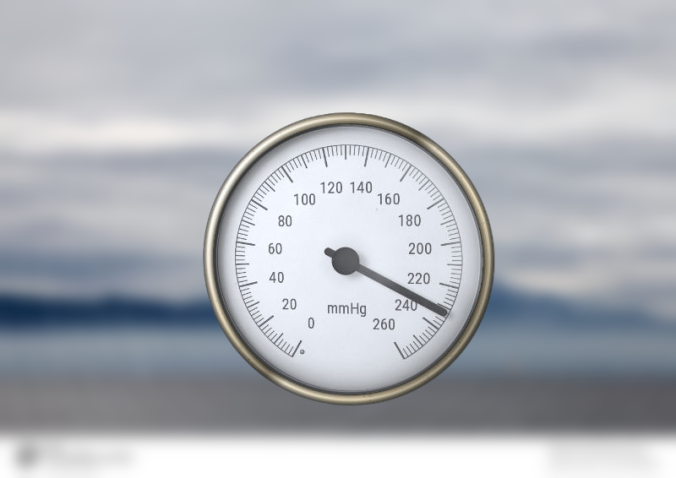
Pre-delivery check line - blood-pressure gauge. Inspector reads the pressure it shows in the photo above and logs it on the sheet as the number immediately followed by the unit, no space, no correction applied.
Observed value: 232mmHg
